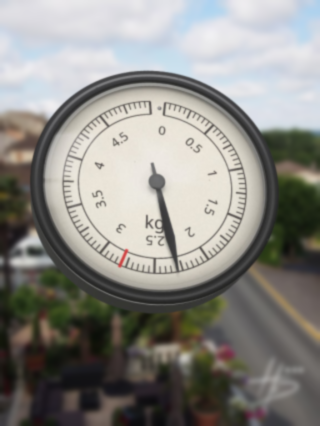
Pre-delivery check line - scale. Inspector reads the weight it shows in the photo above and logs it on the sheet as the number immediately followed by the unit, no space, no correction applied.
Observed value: 2.3kg
